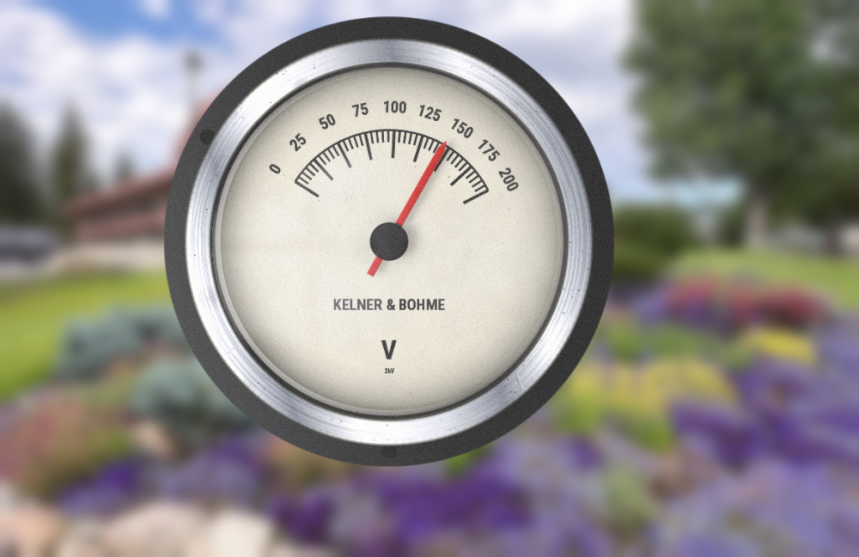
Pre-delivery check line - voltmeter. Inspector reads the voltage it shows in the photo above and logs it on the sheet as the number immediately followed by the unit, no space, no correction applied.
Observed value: 145V
